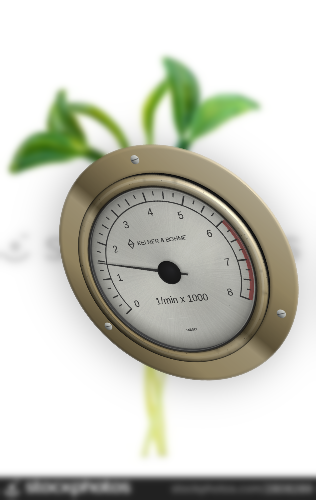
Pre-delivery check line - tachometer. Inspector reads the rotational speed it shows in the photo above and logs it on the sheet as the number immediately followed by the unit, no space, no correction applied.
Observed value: 1500rpm
